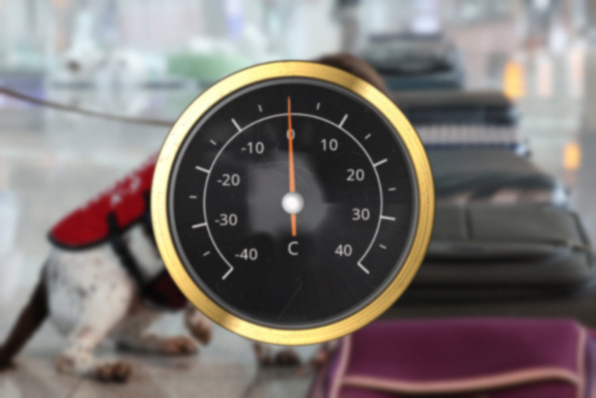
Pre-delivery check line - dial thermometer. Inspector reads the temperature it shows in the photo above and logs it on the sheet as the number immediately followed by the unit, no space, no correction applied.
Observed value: 0°C
